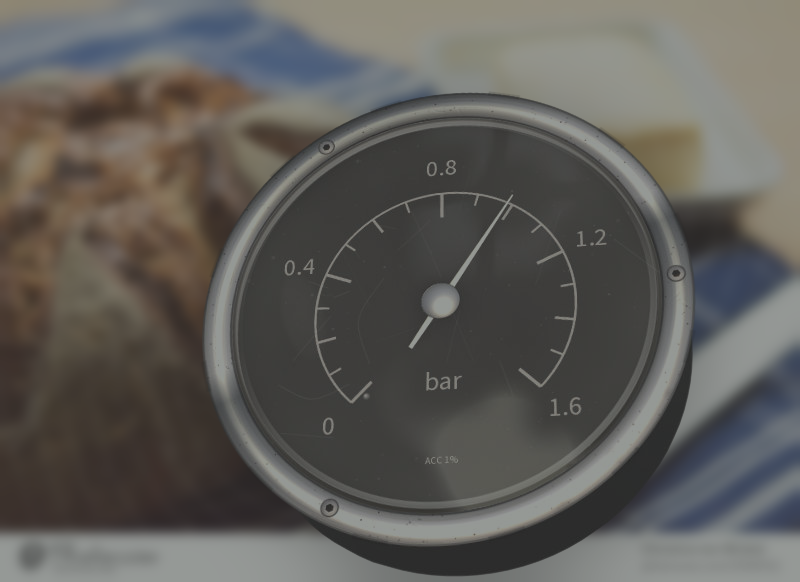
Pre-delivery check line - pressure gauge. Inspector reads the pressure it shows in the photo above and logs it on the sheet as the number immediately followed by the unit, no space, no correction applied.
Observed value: 1bar
